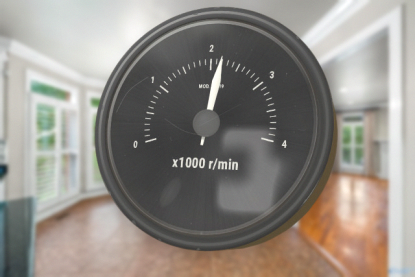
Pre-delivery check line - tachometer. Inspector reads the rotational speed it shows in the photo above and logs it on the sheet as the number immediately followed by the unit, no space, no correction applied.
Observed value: 2200rpm
